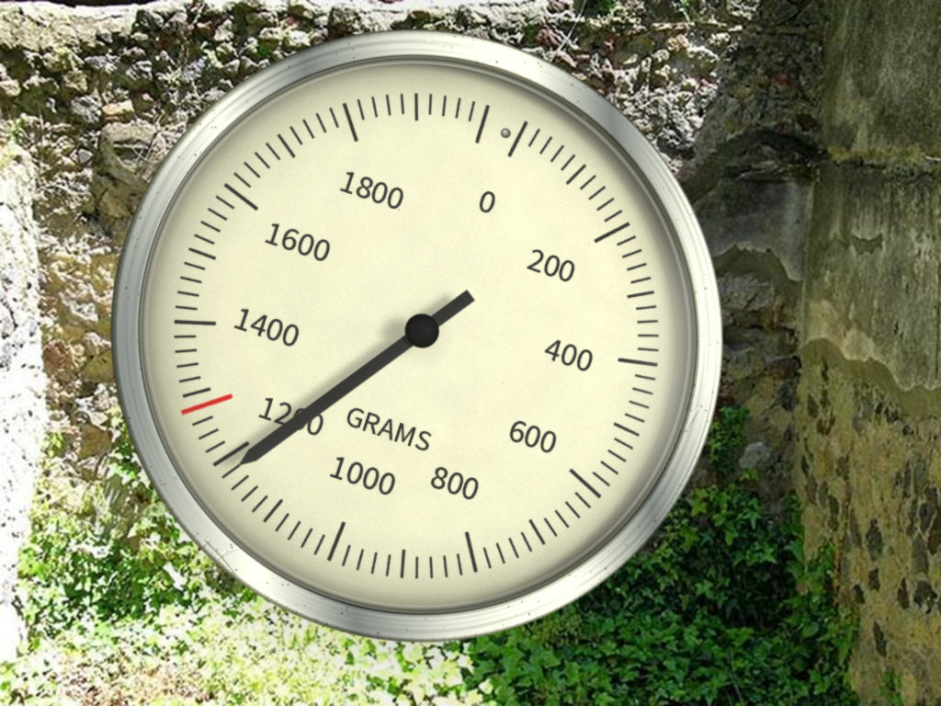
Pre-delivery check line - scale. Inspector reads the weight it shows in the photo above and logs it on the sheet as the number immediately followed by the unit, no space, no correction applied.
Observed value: 1180g
